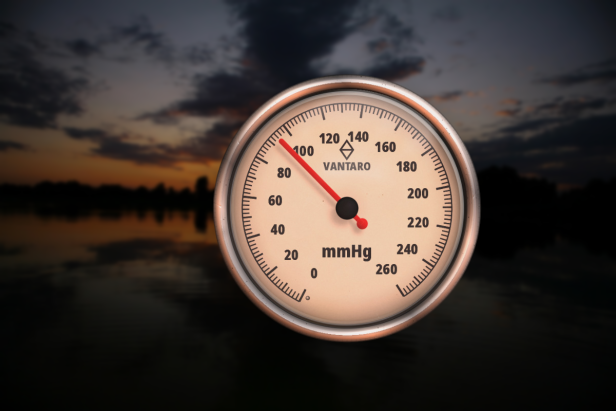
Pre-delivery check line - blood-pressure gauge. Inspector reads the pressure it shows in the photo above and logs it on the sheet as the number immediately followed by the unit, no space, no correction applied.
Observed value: 94mmHg
